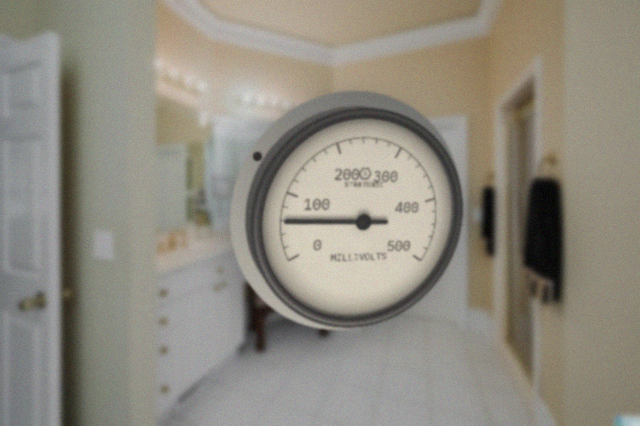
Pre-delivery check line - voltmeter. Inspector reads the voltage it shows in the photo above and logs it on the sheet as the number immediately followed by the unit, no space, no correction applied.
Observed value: 60mV
